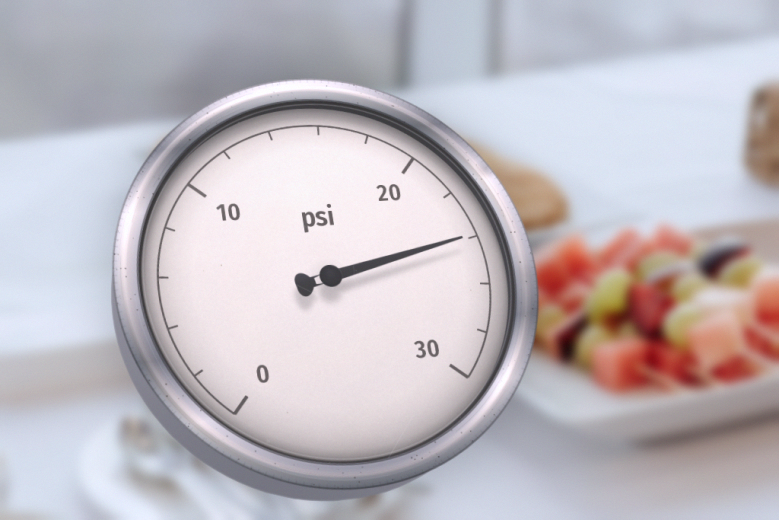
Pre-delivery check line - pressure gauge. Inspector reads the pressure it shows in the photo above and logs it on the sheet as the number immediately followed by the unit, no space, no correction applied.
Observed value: 24psi
